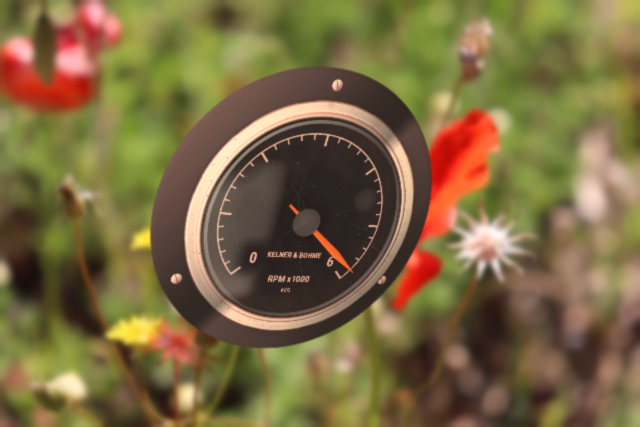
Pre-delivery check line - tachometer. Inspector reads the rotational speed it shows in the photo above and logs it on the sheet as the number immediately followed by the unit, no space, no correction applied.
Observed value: 5800rpm
